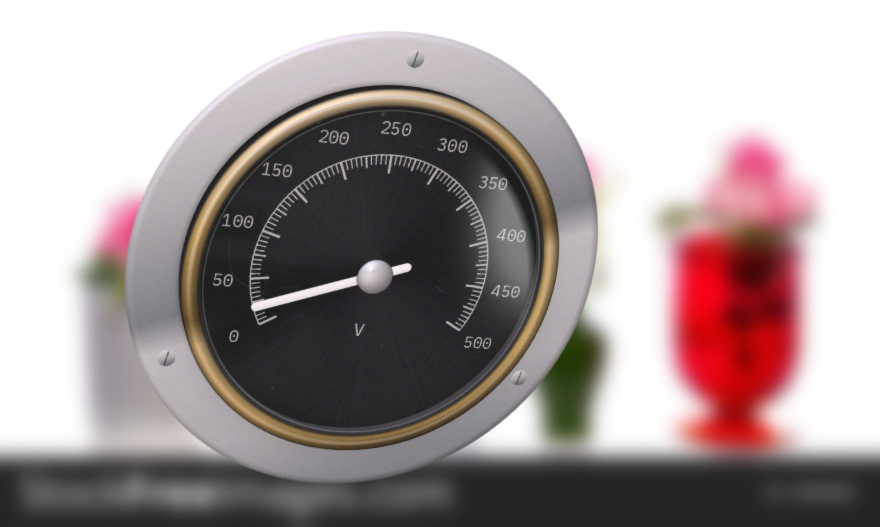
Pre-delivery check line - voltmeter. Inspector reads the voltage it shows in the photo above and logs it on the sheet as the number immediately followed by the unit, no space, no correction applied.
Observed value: 25V
